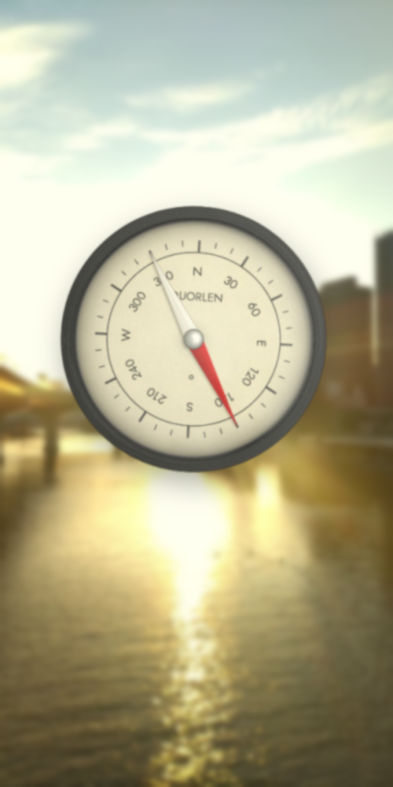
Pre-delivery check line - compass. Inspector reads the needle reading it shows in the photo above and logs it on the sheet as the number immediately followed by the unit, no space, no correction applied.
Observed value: 150°
